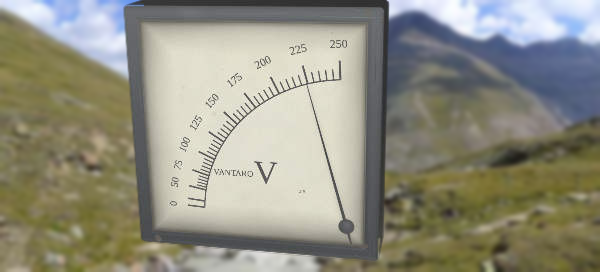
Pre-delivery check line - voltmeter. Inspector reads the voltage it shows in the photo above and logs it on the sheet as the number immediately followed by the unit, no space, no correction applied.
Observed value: 225V
